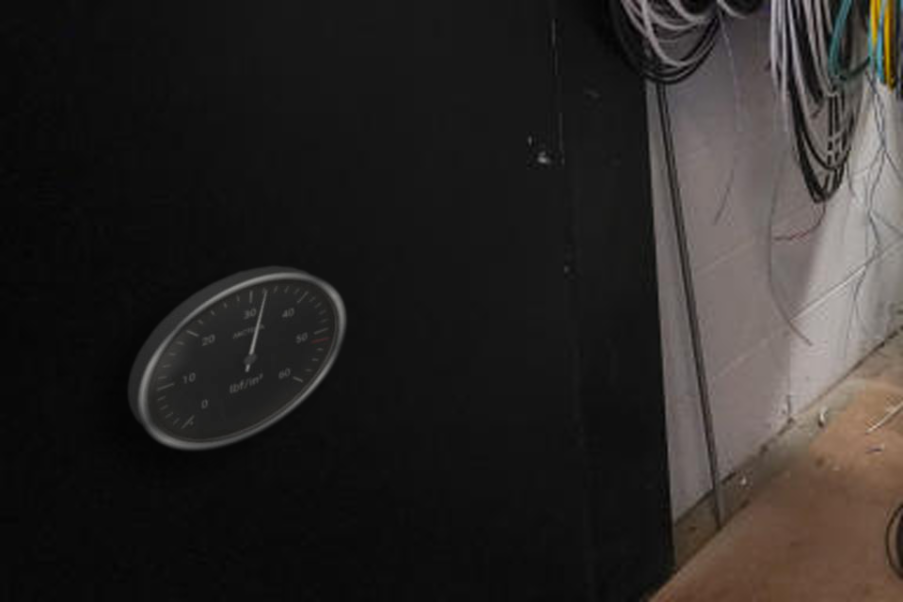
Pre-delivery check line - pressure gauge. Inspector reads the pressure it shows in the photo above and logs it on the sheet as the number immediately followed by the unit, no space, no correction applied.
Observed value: 32psi
